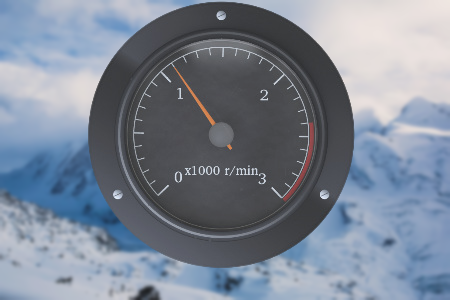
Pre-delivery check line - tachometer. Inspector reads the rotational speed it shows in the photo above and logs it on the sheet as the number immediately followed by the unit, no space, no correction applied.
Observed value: 1100rpm
